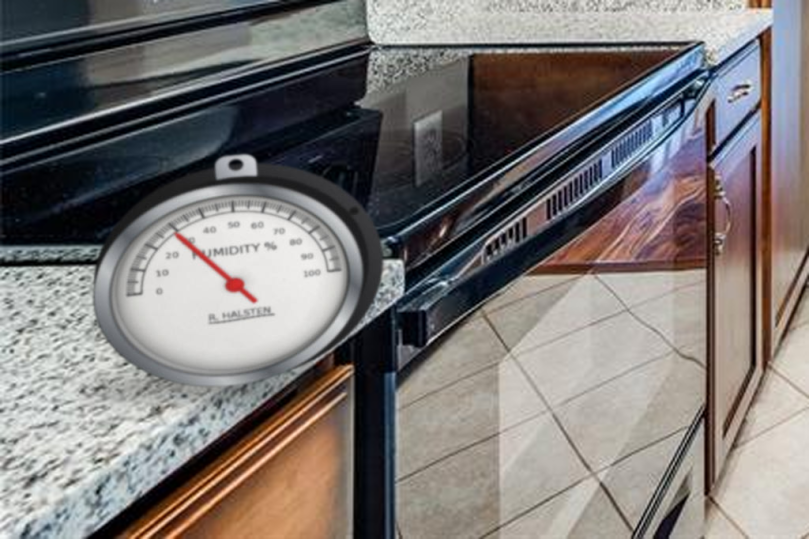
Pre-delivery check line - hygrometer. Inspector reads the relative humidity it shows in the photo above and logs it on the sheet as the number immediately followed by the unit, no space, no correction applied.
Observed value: 30%
